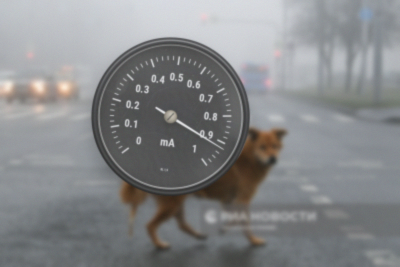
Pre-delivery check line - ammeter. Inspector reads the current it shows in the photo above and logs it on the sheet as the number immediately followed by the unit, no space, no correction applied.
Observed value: 0.92mA
